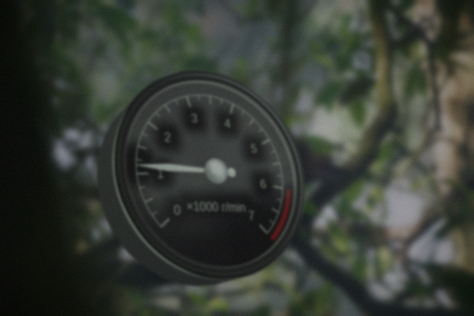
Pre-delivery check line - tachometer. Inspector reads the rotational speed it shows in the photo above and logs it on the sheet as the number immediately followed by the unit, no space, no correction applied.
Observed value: 1125rpm
